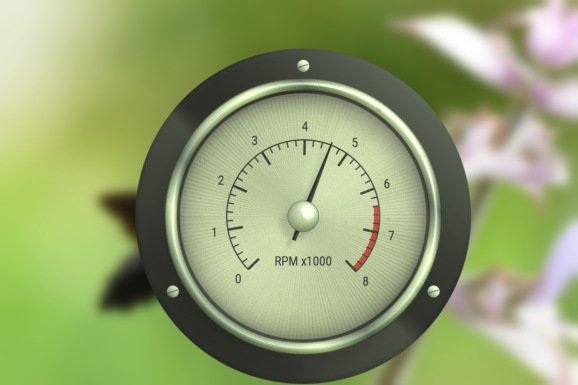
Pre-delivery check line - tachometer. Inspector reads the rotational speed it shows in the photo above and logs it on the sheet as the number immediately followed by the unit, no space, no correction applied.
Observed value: 4600rpm
